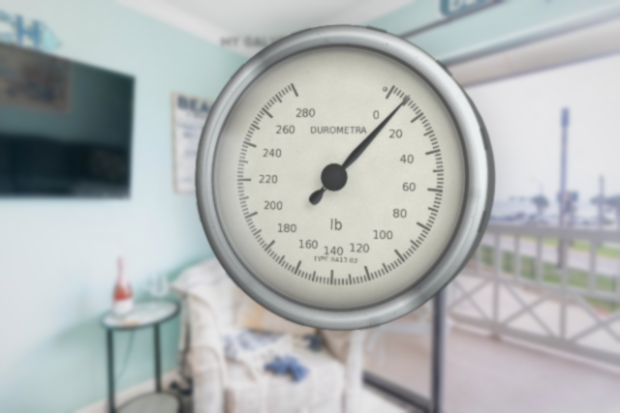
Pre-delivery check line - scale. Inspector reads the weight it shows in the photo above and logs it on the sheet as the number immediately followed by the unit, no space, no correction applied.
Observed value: 10lb
